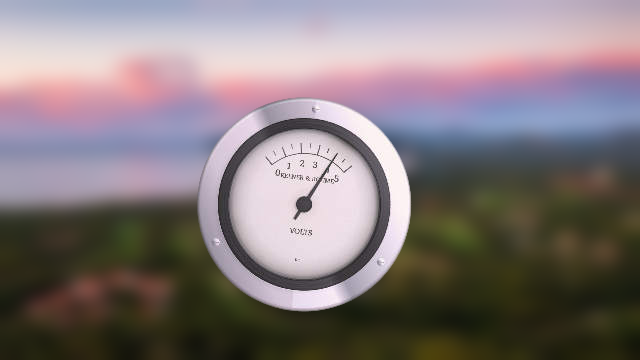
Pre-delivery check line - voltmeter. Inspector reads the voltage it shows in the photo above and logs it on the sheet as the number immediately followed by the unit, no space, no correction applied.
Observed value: 4V
